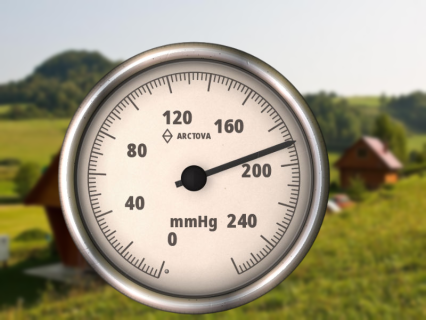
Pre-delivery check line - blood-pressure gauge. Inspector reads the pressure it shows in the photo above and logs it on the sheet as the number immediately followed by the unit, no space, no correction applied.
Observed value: 190mmHg
